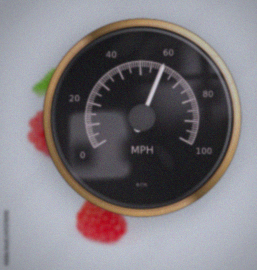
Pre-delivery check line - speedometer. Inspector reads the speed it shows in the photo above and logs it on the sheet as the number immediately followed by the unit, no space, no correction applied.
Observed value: 60mph
